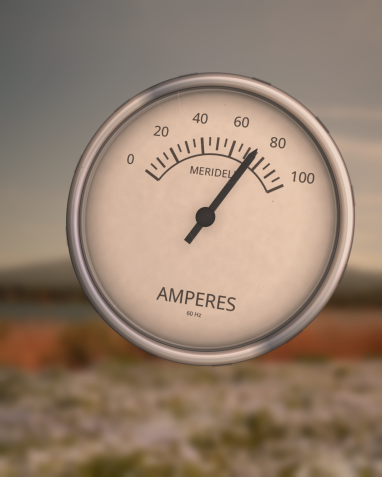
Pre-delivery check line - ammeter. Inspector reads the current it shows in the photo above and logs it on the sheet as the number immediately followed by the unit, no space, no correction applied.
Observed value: 75A
